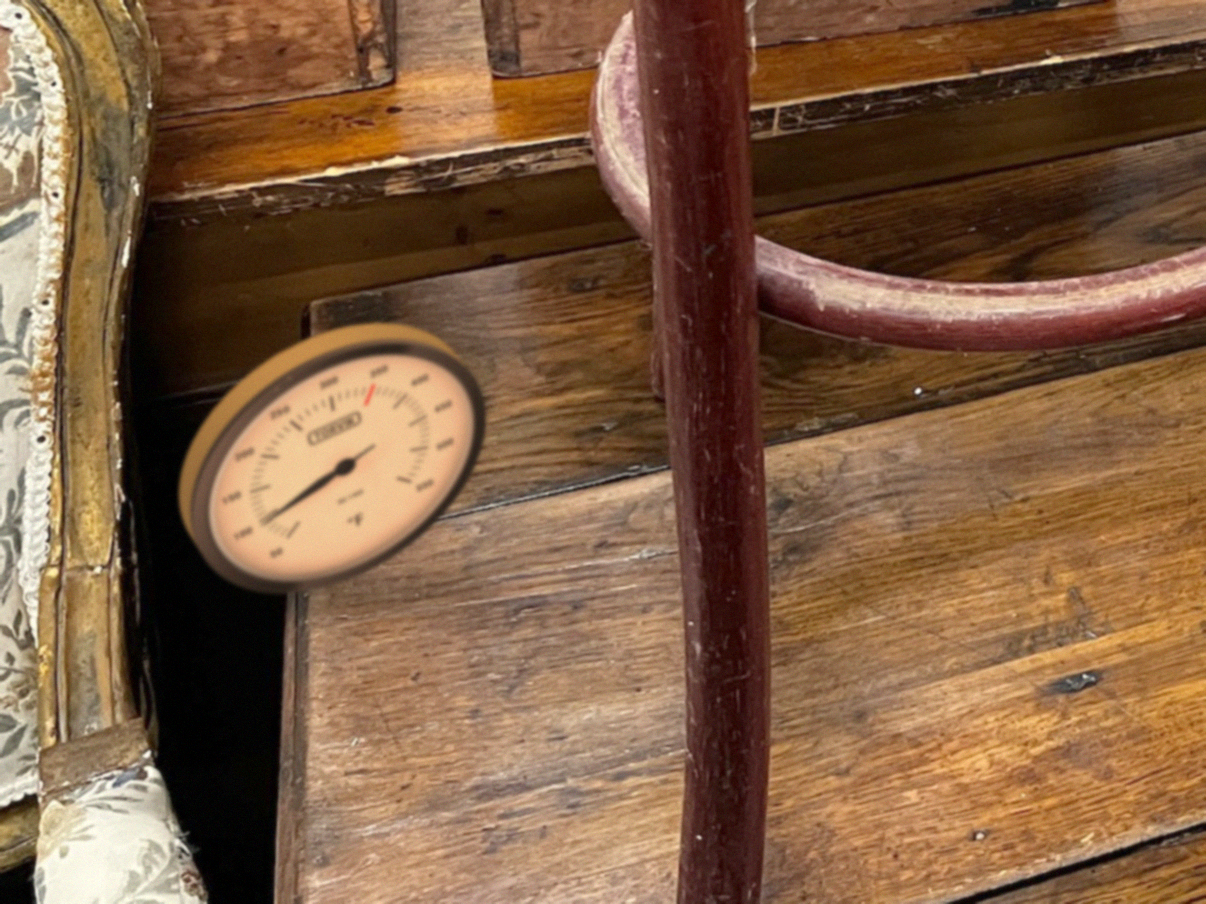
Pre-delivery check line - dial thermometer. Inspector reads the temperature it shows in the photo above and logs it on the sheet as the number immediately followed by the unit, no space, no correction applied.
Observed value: 100°F
